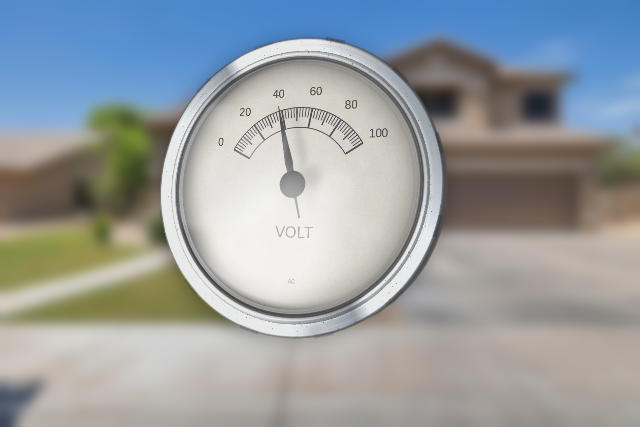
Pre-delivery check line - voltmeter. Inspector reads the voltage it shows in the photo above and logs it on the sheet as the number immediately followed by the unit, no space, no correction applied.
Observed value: 40V
